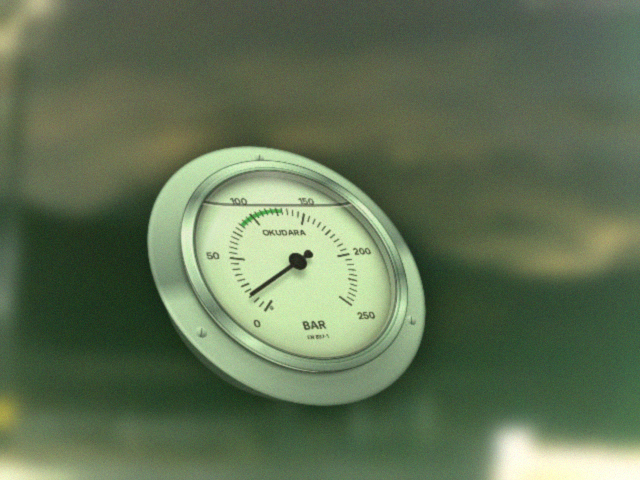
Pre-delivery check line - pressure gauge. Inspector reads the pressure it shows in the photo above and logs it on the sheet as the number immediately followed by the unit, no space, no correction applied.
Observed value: 15bar
